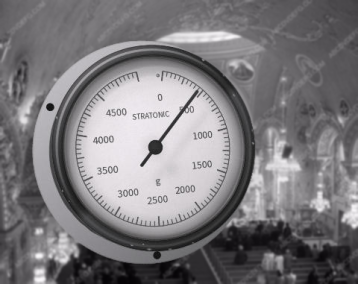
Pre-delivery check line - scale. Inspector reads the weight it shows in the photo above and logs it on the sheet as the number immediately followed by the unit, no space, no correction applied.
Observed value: 450g
